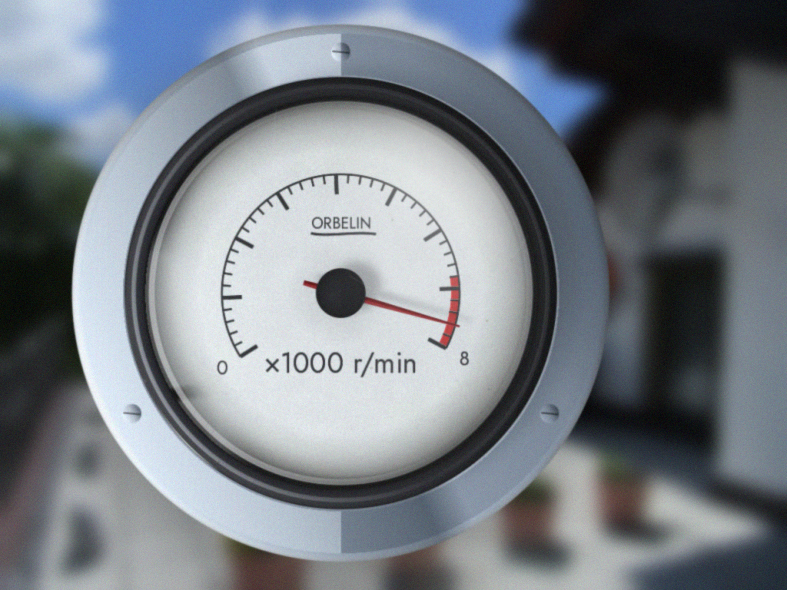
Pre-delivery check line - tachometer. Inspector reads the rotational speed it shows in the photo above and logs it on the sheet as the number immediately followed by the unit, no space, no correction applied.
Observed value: 7600rpm
